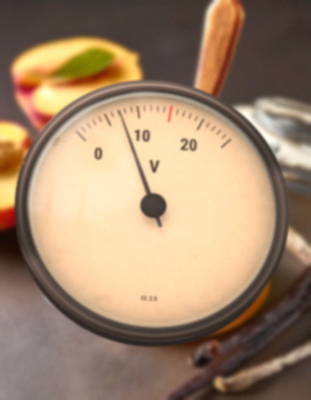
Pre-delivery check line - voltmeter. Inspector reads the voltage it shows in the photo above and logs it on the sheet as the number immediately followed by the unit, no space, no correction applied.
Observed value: 7V
